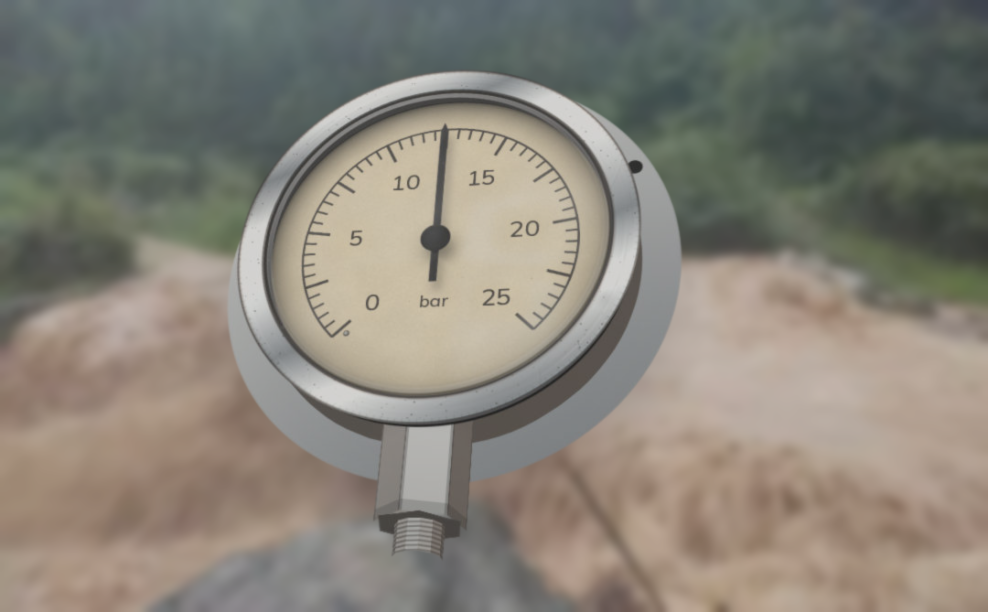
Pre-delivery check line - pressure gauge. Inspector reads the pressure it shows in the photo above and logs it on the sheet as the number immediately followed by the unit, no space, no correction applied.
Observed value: 12.5bar
